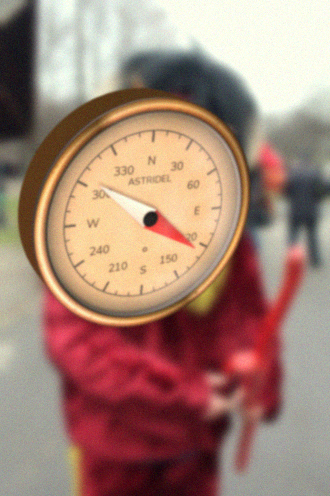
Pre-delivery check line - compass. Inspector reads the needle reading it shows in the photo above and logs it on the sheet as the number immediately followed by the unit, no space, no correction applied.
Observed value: 125°
